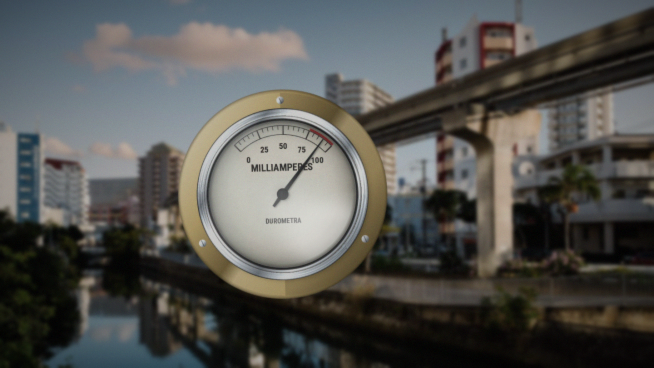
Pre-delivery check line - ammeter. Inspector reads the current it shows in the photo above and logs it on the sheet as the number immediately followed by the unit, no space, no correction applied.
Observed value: 90mA
